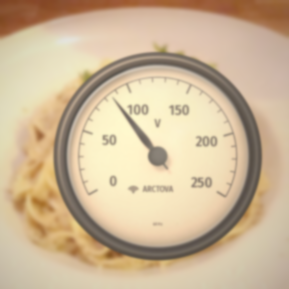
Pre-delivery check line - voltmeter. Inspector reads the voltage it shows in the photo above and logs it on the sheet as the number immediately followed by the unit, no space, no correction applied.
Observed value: 85V
